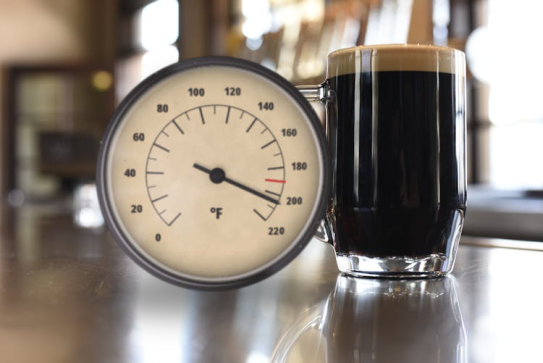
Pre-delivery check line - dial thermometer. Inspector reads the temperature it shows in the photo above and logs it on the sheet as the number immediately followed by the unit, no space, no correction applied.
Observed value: 205°F
